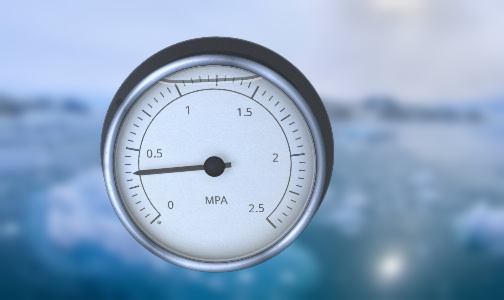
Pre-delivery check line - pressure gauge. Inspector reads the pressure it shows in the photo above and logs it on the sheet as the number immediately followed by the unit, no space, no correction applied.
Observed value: 0.35MPa
